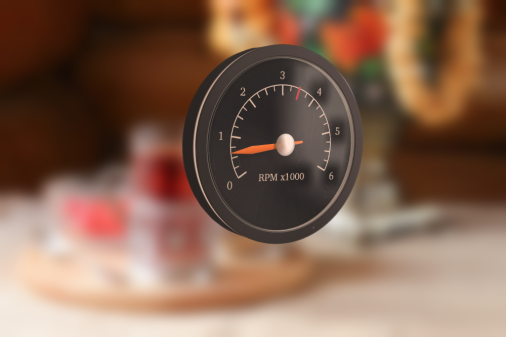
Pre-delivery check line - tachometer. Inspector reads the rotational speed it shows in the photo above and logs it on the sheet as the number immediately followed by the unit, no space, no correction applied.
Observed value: 625rpm
